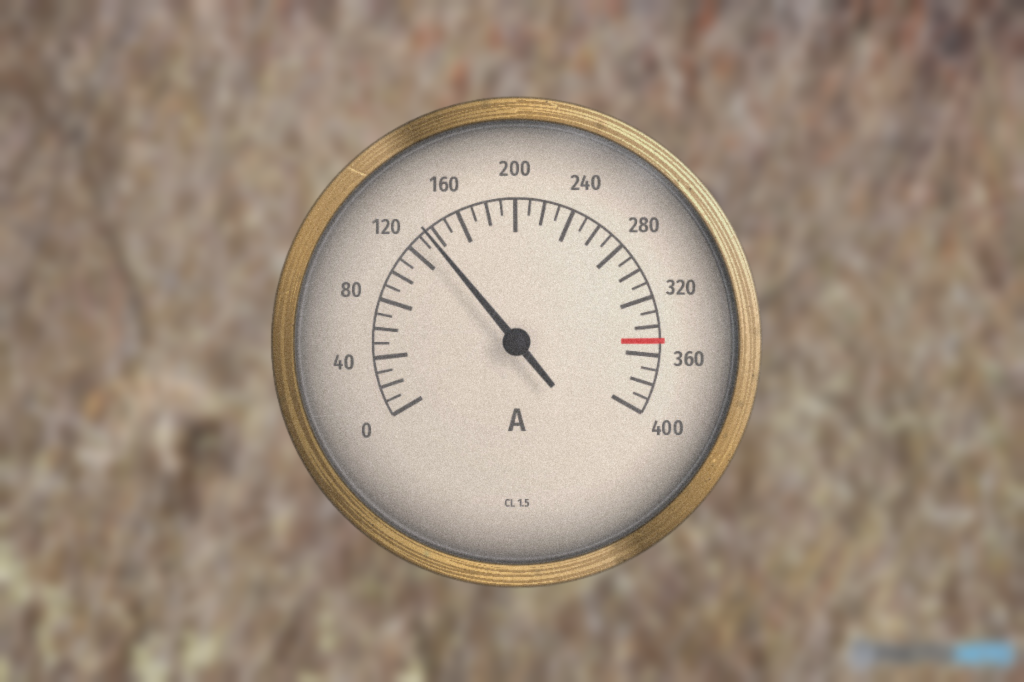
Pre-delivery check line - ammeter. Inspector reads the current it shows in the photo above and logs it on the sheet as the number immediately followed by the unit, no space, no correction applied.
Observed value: 135A
